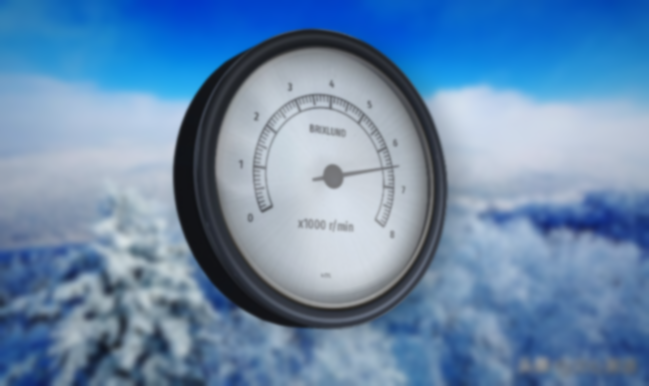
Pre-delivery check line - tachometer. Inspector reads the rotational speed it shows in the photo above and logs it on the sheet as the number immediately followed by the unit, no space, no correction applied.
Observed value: 6500rpm
